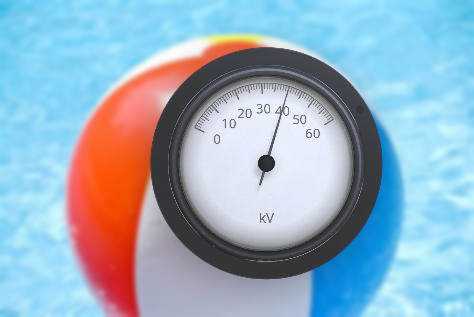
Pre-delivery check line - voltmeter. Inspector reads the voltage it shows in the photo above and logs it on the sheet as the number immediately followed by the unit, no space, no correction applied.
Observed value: 40kV
